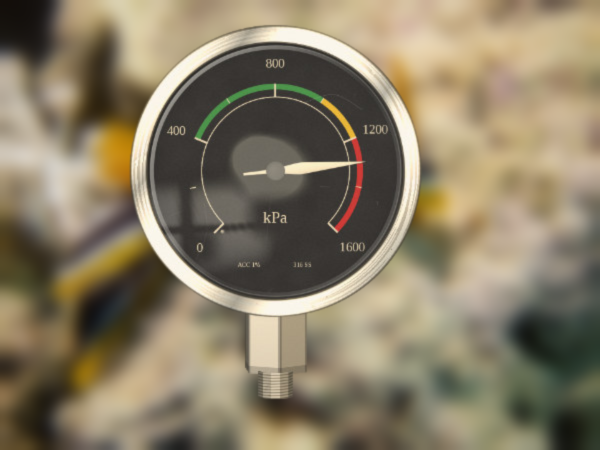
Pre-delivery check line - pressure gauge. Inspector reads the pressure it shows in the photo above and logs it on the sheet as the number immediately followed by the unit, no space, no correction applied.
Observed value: 1300kPa
